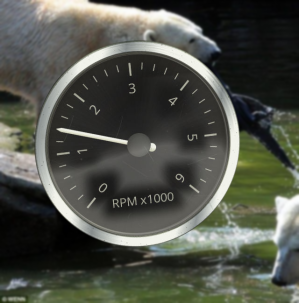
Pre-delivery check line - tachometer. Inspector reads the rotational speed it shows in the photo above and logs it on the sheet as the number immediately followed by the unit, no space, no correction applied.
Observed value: 1400rpm
